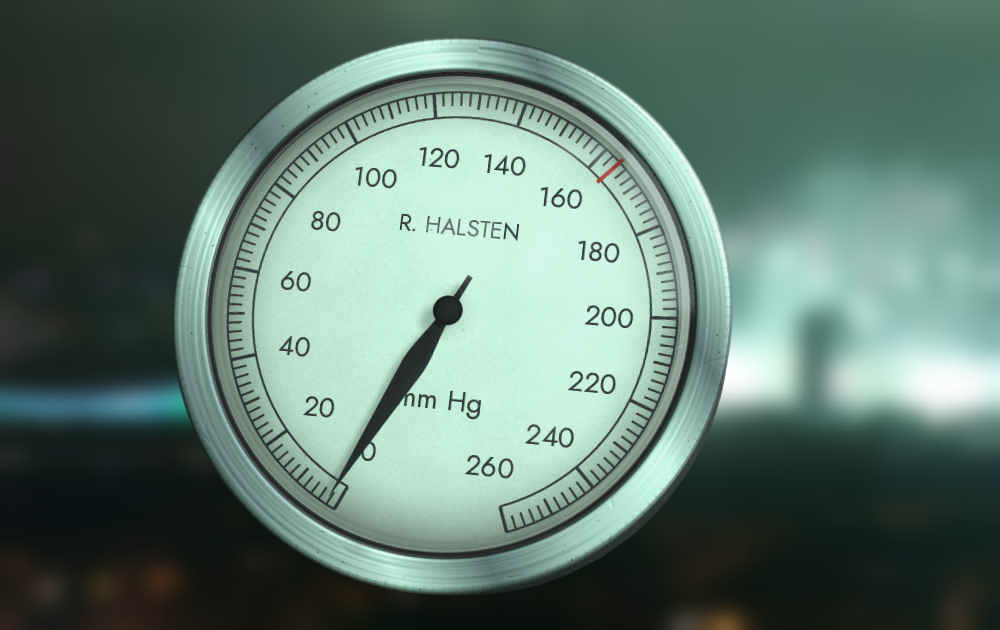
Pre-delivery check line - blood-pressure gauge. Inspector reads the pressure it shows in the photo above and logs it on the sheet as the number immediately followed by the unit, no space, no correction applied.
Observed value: 2mmHg
